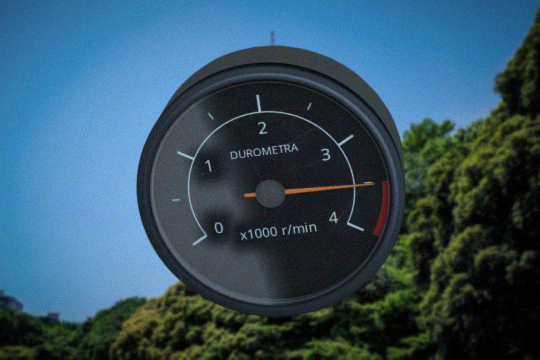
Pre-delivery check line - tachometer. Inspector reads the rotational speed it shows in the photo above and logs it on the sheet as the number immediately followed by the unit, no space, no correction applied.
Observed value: 3500rpm
